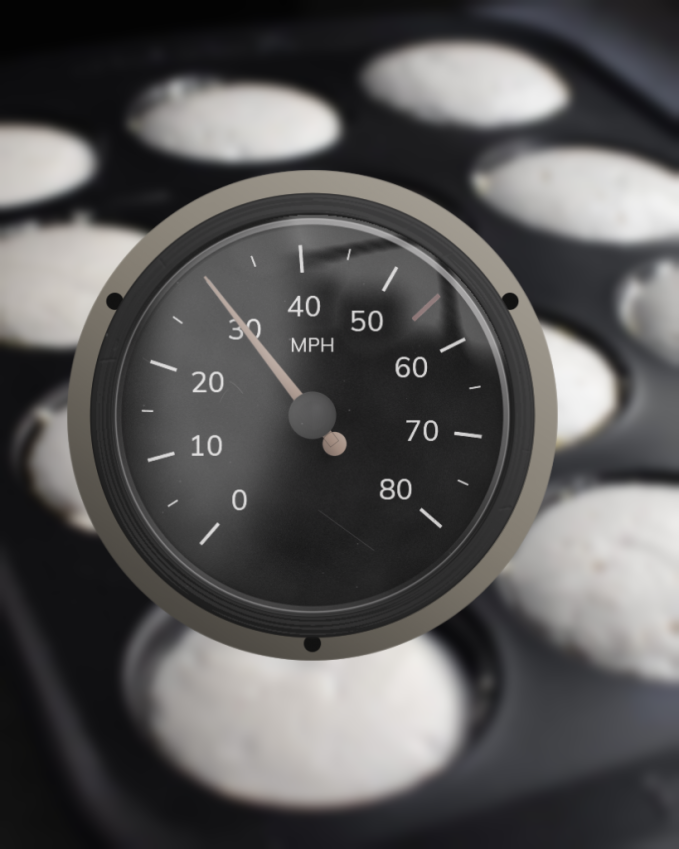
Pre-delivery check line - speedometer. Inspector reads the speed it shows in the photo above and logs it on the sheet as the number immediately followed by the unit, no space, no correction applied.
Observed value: 30mph
